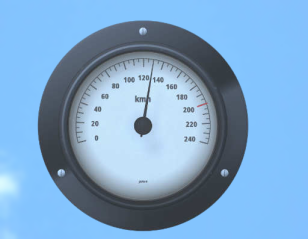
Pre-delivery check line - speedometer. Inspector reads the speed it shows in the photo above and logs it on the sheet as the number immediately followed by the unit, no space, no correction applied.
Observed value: 130km/h
